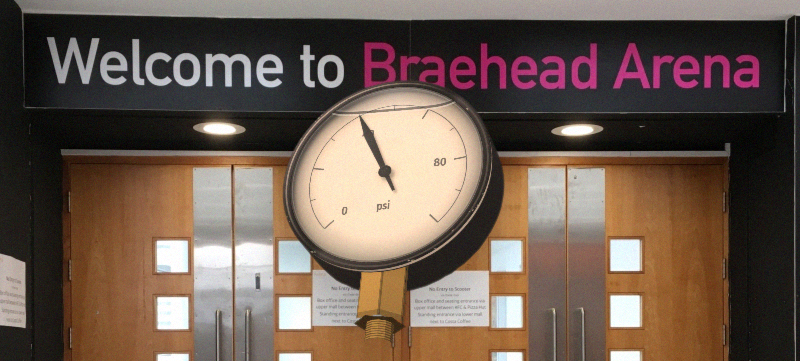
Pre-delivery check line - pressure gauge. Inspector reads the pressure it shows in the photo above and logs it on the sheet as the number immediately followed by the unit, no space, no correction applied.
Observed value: 40psi
